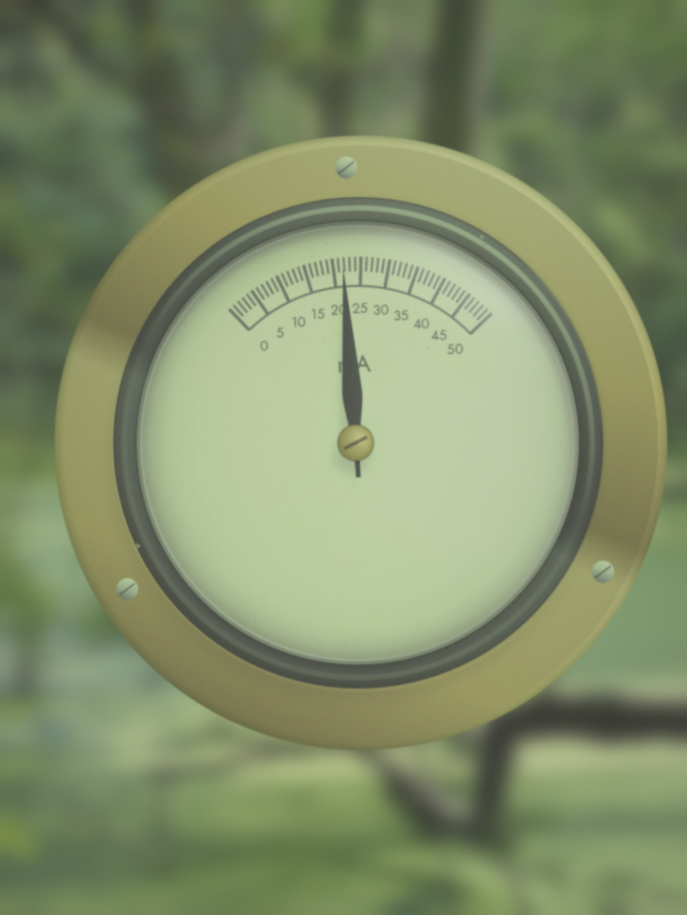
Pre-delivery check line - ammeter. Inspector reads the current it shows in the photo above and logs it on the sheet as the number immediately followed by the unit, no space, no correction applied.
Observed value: 22mA
